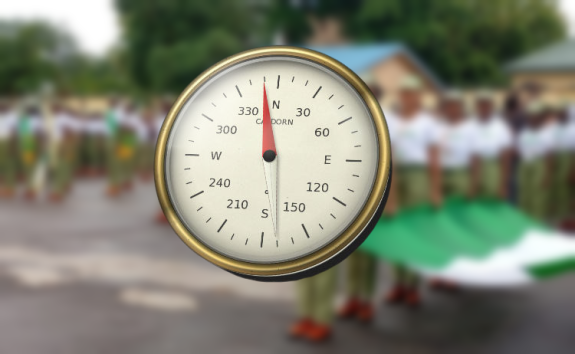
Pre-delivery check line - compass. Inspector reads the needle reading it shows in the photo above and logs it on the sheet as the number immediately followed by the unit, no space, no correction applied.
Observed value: 350°
